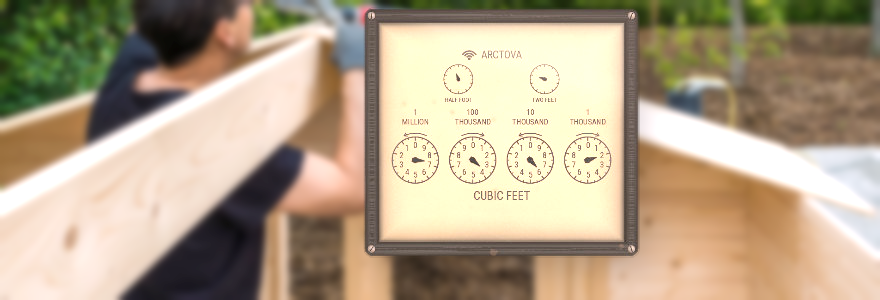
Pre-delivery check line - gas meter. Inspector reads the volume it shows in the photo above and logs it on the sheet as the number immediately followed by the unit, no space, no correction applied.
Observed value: 736200ft³
